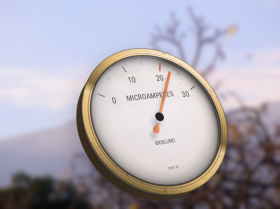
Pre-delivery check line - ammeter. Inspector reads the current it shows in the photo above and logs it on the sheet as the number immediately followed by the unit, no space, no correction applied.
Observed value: 22.5µA
